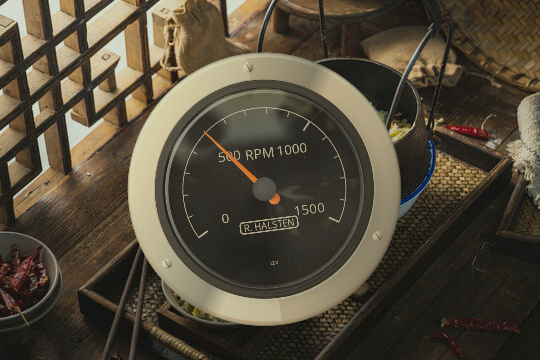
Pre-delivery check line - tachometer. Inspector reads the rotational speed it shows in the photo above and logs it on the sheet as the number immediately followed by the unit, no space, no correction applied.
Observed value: 500rpm
